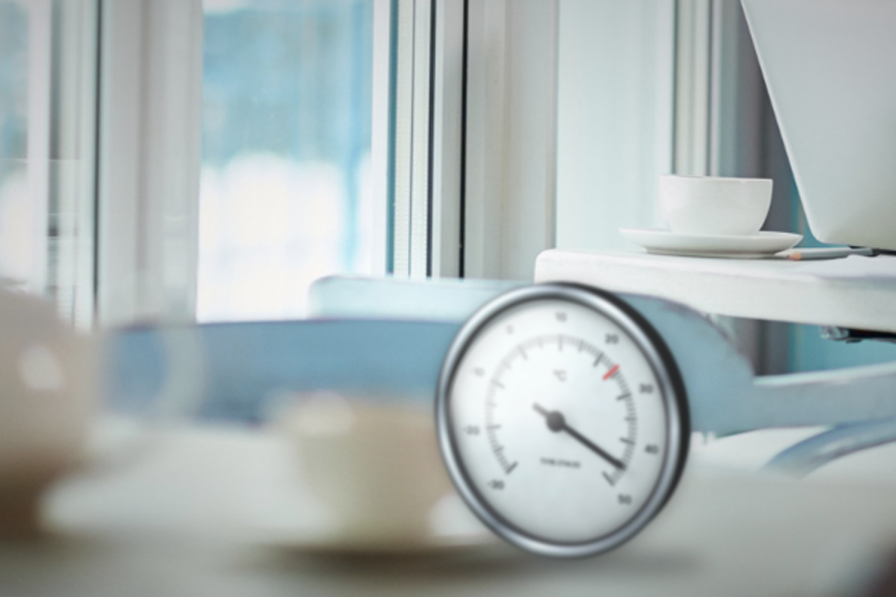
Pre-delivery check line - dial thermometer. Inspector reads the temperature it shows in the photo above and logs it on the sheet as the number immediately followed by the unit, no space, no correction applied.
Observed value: 45°C
